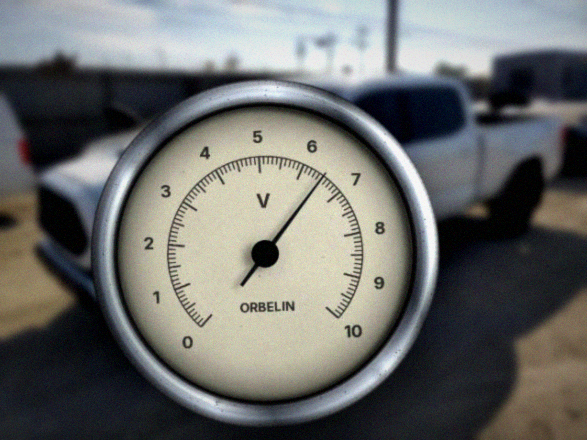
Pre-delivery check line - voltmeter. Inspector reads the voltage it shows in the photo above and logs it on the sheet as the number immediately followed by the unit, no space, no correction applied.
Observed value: 6.5V
